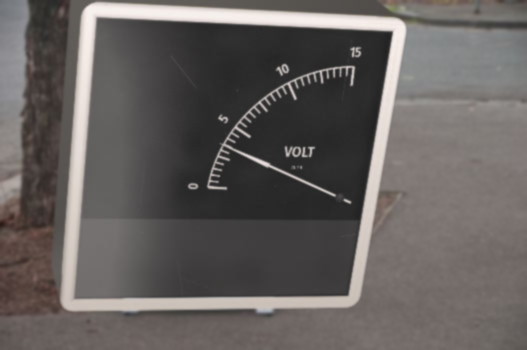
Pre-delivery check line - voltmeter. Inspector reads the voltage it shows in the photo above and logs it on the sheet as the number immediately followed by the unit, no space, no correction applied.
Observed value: 3.5V
